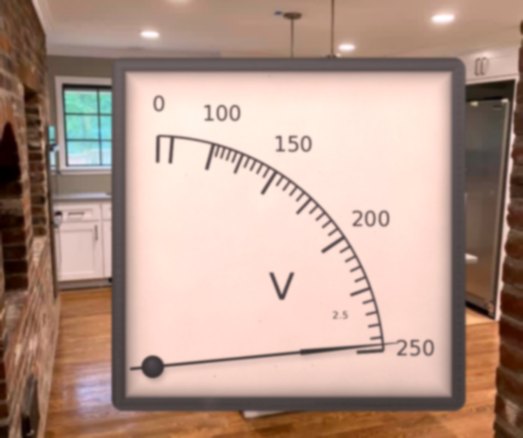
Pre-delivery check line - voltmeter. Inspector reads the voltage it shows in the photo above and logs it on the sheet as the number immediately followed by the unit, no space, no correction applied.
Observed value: 247.5V
